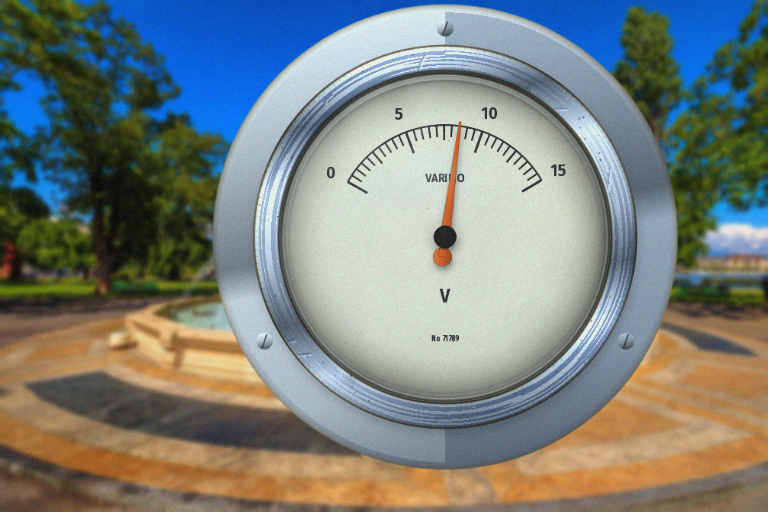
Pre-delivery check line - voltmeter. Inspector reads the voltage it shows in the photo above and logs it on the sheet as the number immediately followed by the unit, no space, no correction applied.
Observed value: 8.5V
